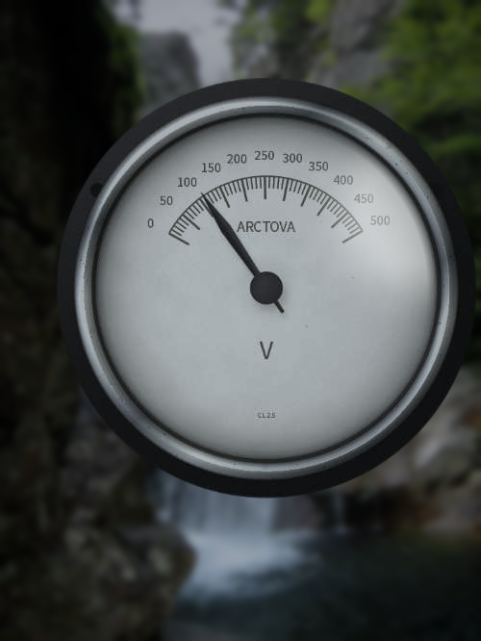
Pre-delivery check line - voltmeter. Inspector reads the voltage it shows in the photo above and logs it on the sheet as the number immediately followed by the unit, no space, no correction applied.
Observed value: 110V
